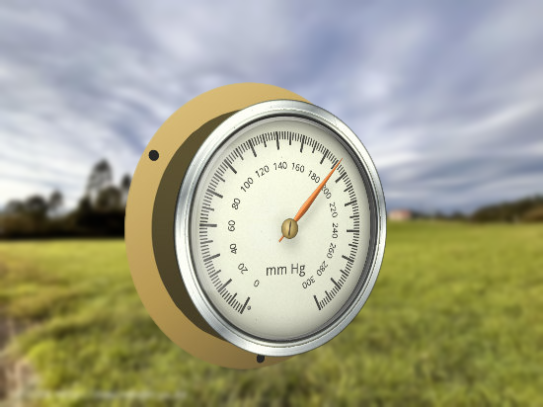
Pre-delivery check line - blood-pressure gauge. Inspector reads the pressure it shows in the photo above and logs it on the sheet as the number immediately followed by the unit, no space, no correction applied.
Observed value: 190mmHg
